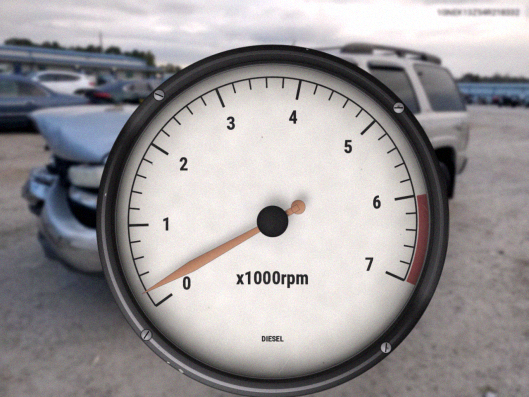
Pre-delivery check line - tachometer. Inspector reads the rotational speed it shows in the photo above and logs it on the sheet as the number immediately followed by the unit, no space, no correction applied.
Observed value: 200rpm
